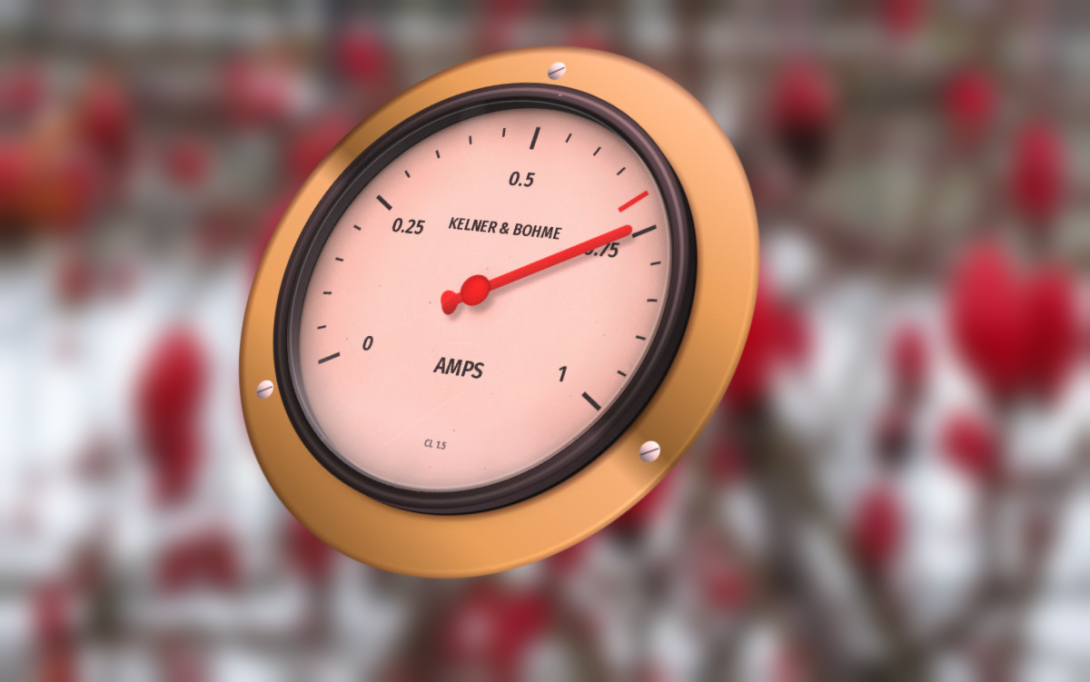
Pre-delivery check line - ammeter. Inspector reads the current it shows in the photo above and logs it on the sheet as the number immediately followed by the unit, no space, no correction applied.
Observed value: 0.75A
